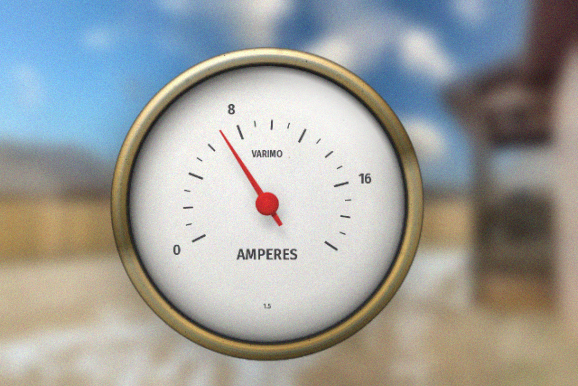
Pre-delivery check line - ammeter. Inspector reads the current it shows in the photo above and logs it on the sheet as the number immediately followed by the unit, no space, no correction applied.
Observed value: 7A
